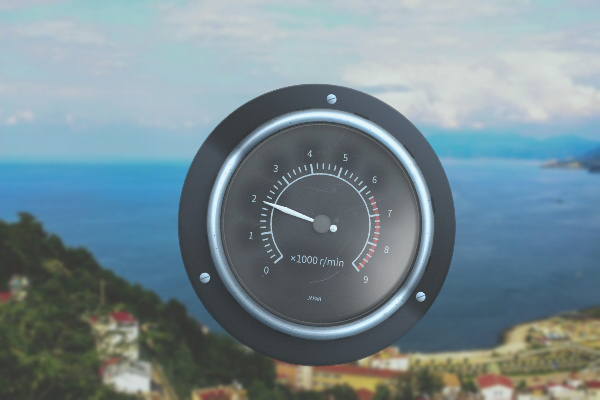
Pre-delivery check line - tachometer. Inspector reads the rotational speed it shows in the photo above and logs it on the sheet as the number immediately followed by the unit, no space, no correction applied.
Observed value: 2000rpm
